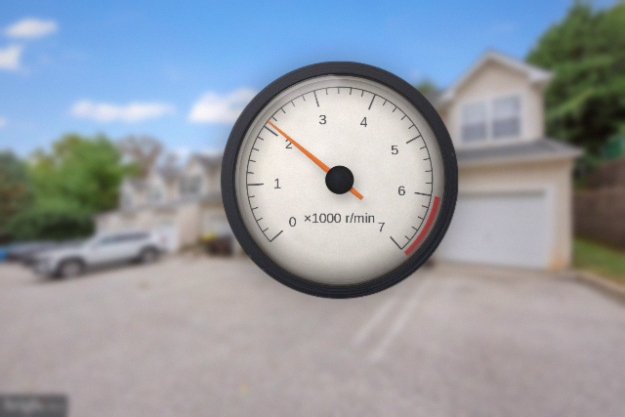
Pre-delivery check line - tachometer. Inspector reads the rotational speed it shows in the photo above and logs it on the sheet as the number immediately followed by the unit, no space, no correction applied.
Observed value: 2100rpm
